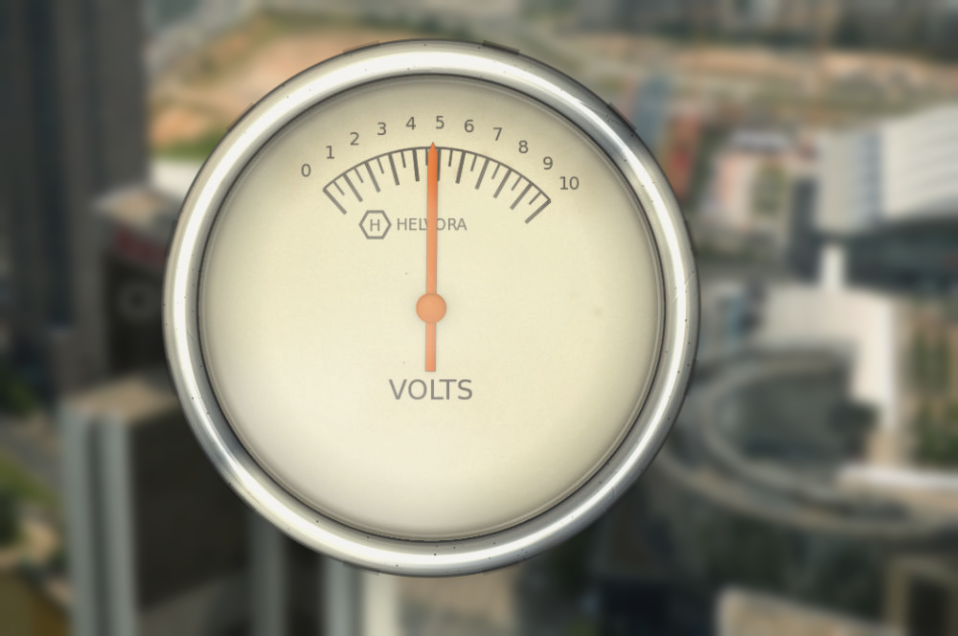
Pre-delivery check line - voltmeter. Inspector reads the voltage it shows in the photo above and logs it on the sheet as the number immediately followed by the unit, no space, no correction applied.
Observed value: 4.75V
